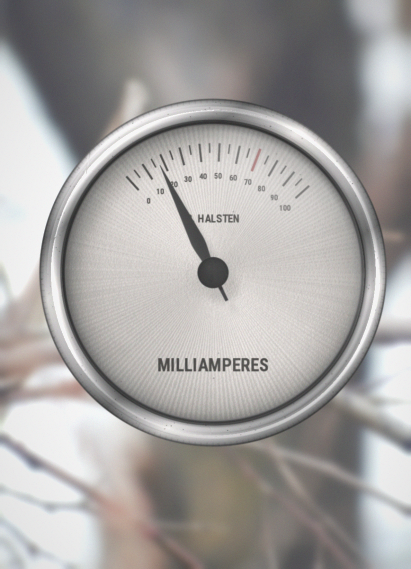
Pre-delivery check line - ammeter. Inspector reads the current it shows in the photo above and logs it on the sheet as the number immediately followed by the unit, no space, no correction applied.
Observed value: 17.5mA
